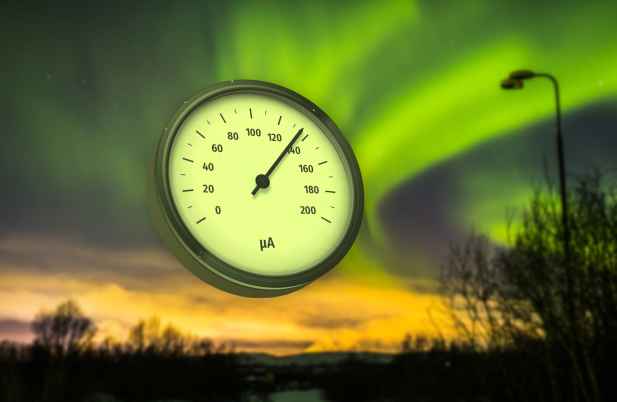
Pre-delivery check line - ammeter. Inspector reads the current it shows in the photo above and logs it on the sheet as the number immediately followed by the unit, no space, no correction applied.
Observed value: 135µA
